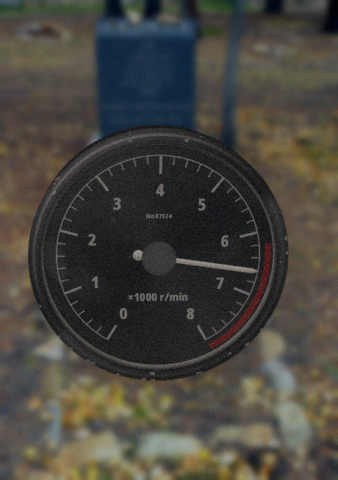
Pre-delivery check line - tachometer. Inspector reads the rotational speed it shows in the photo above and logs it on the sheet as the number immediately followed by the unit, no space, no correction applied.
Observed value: 6600rpm
